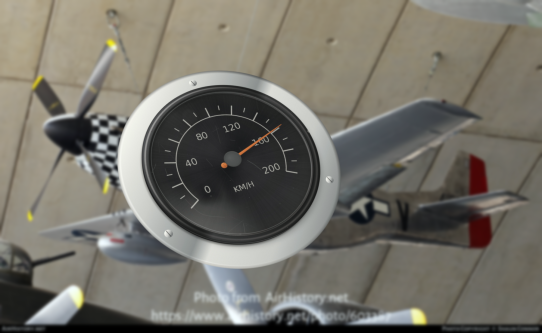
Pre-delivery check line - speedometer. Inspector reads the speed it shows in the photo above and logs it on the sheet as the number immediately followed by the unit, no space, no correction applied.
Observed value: 160km/h
